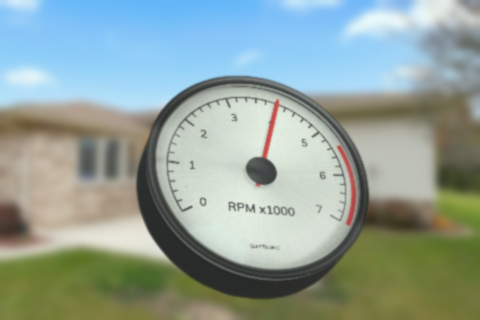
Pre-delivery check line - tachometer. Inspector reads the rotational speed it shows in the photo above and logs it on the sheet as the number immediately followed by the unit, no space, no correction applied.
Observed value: 4000rpm
